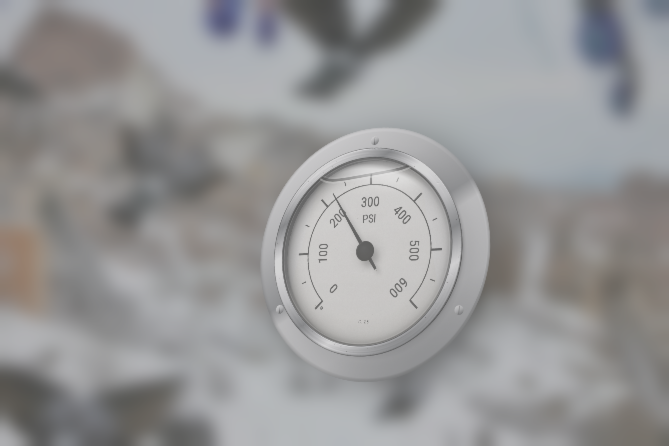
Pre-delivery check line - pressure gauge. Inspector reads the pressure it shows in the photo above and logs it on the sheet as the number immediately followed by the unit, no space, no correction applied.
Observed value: 225psi
